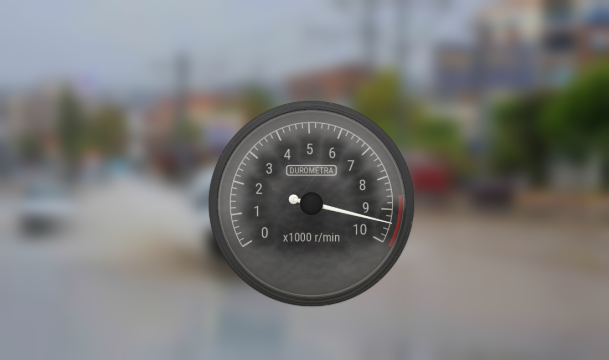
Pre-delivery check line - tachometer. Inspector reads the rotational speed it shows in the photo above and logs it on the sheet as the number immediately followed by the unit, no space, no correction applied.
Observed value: 9400rpm
